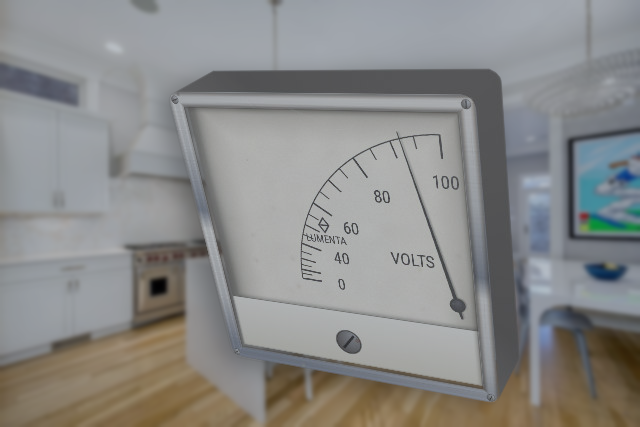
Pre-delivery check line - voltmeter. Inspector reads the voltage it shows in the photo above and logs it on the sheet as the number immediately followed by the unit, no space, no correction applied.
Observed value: 92.5V
